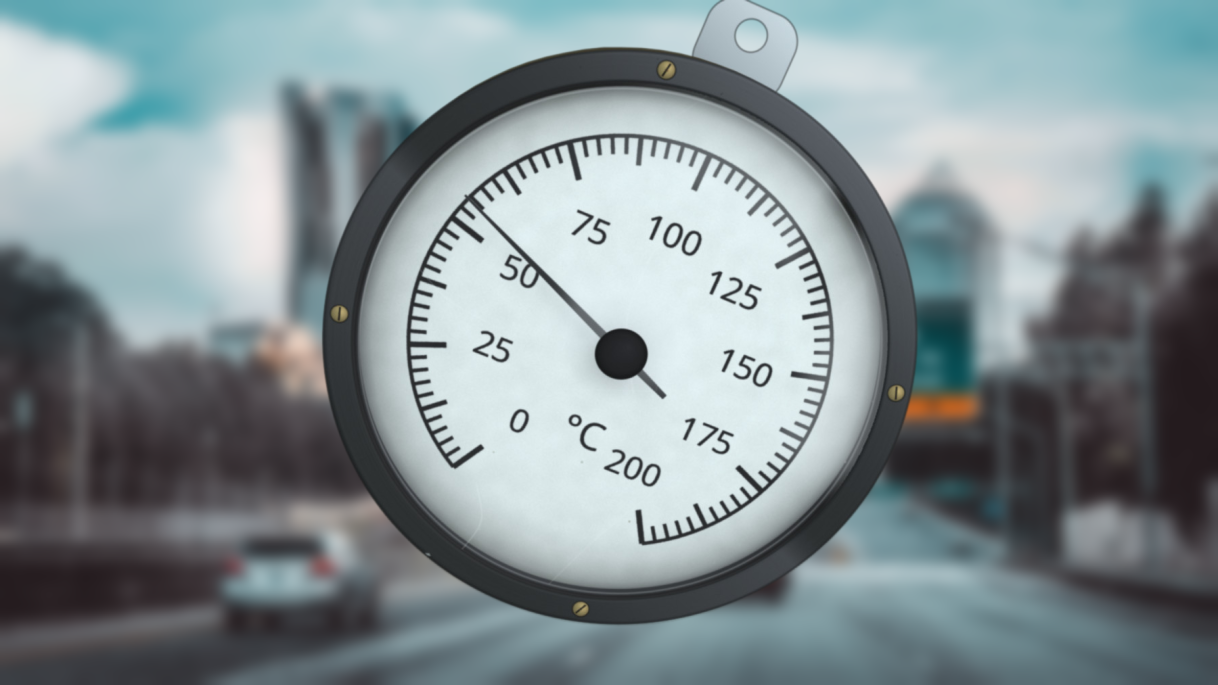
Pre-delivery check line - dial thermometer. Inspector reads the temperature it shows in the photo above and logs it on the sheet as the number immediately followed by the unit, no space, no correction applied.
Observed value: 55°C
